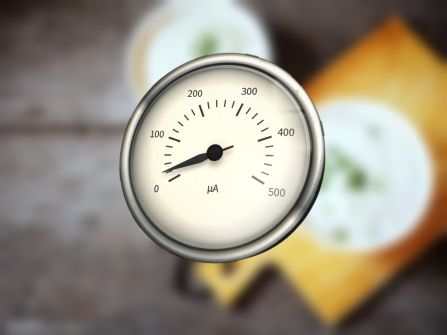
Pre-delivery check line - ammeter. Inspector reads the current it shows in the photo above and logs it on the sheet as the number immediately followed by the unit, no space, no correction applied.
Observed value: 20µA
